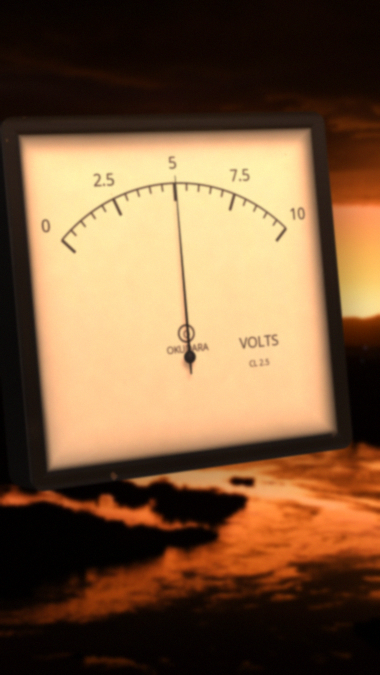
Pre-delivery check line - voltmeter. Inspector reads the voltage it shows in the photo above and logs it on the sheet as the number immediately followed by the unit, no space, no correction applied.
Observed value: 5V
